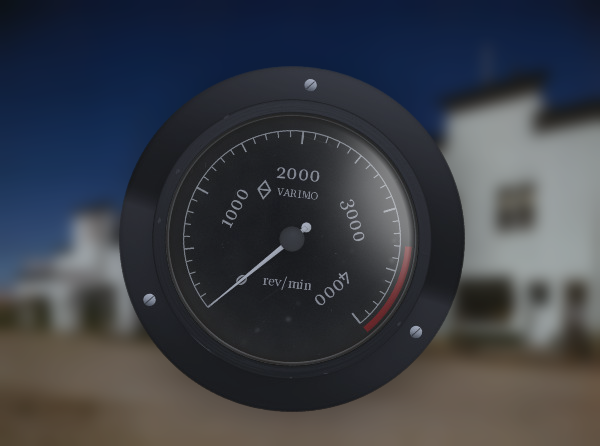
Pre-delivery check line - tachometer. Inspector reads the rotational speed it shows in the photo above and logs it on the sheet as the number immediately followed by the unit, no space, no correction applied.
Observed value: 0rpm
